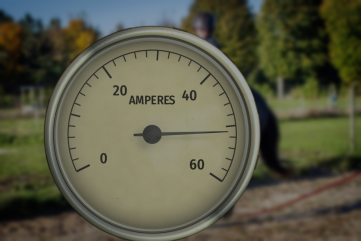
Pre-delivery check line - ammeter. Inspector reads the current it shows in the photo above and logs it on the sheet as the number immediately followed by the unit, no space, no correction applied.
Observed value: 51A
